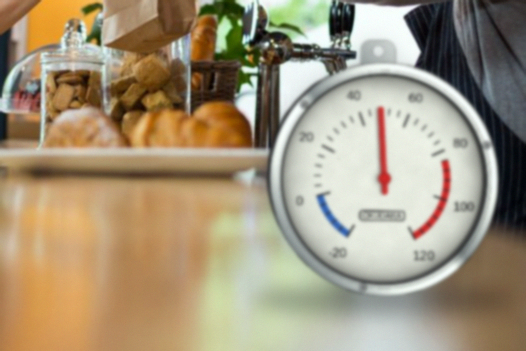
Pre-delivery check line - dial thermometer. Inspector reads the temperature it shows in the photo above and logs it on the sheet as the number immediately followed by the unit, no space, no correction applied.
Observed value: 48°F
